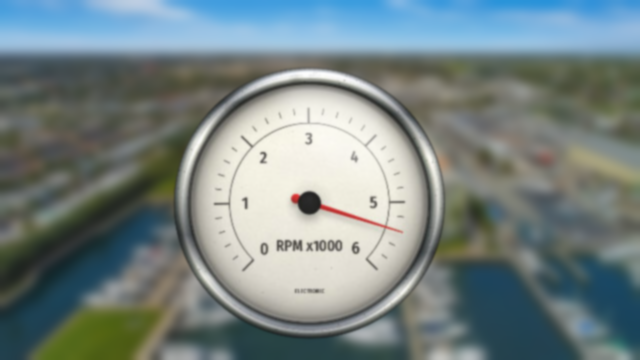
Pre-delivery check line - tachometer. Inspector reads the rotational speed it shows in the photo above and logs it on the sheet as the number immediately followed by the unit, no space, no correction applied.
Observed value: 5400rpm
